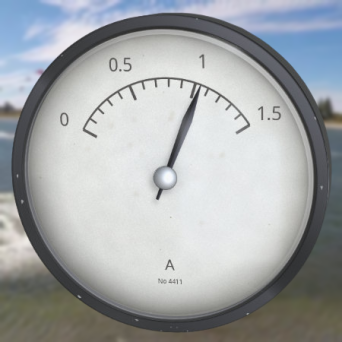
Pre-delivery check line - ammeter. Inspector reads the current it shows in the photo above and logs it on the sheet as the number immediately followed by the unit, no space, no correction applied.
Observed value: 1.05A
